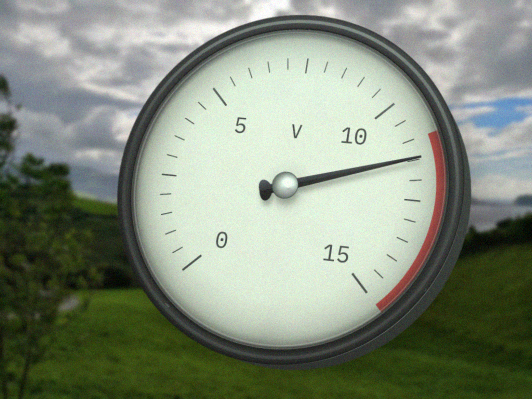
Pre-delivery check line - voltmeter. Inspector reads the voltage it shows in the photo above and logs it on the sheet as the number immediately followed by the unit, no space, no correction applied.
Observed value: 11.5V
